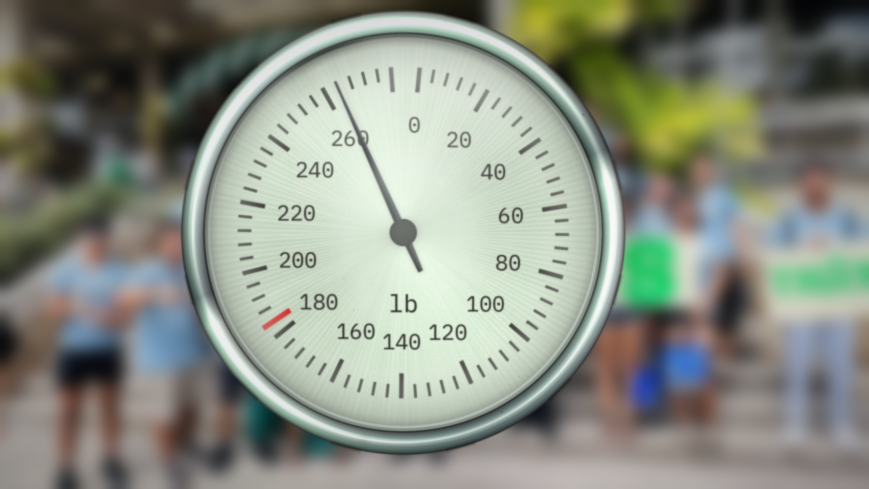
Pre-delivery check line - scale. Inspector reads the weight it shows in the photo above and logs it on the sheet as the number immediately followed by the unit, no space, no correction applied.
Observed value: 264lb
